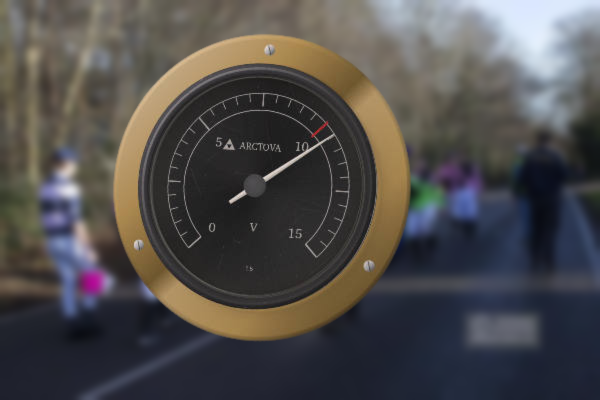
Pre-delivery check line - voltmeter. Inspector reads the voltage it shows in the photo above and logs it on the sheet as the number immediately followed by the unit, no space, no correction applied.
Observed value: 10.5V
